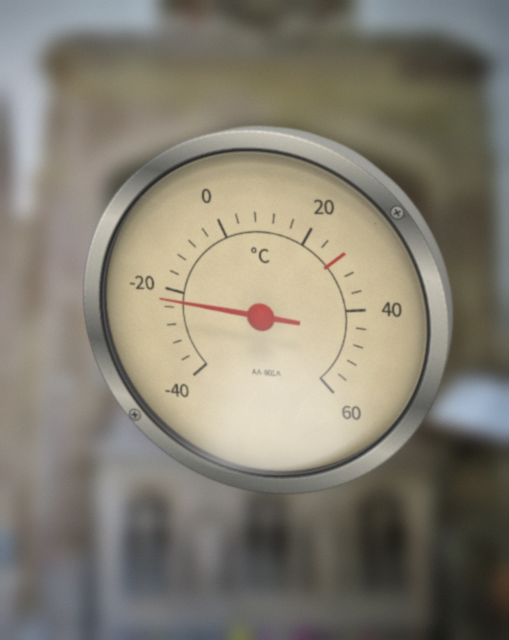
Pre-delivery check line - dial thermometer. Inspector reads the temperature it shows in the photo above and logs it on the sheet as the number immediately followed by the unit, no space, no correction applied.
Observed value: -22°C
